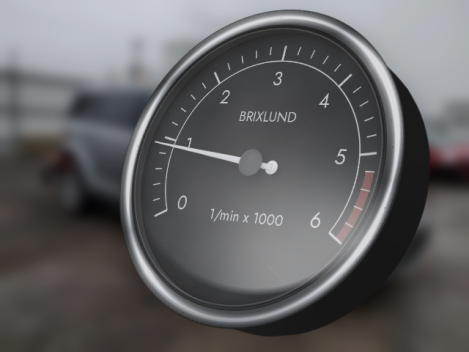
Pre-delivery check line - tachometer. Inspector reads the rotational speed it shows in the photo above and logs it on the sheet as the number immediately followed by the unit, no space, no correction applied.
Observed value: 900rpm
